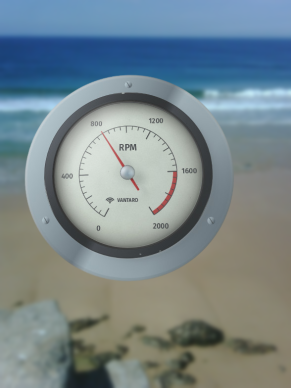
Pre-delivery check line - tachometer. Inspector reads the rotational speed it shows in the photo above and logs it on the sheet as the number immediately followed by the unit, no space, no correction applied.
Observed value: 800rpm
